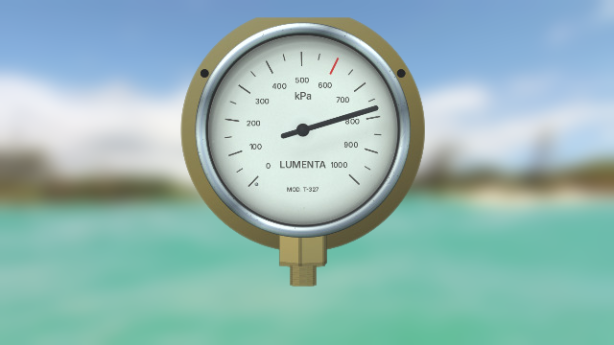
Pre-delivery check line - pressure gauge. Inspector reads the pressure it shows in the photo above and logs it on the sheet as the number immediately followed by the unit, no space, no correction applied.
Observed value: 775kPa
